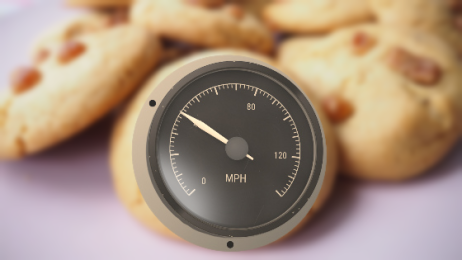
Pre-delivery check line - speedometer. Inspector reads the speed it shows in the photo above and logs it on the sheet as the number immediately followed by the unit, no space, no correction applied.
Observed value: 40mph
